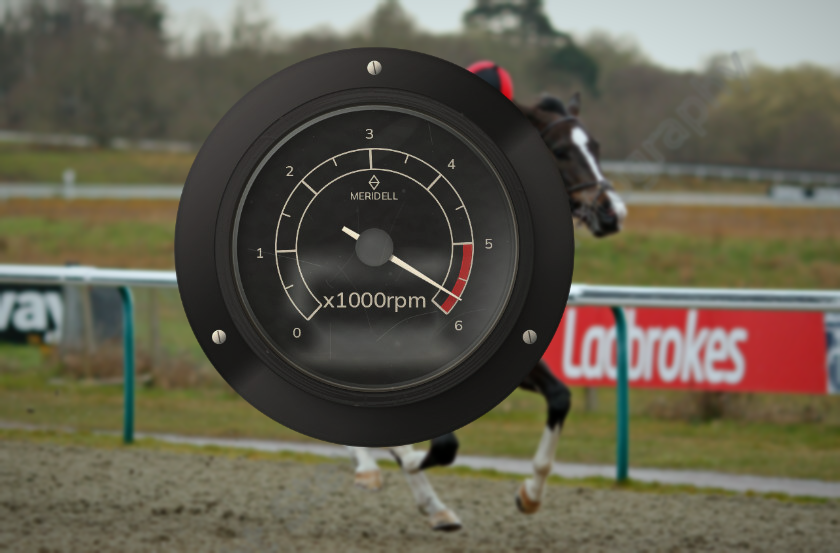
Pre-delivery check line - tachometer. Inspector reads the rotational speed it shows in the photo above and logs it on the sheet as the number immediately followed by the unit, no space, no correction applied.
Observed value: 5750rpm
